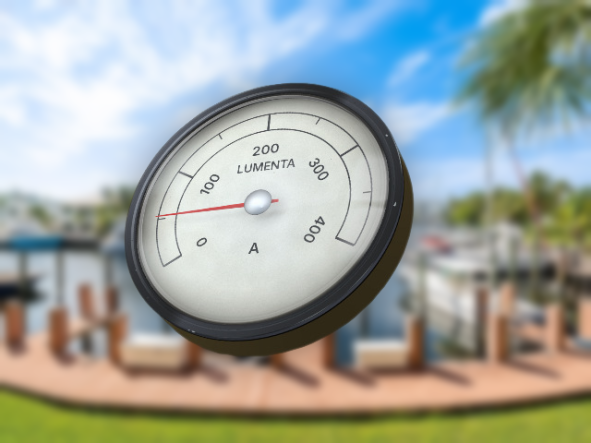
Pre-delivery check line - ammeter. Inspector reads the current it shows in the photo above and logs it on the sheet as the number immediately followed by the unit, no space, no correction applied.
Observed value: 50A
